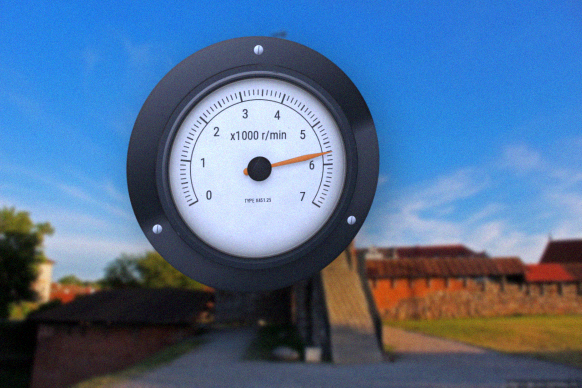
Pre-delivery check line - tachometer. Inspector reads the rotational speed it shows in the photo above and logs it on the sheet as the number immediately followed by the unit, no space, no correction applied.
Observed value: 5700rpm
